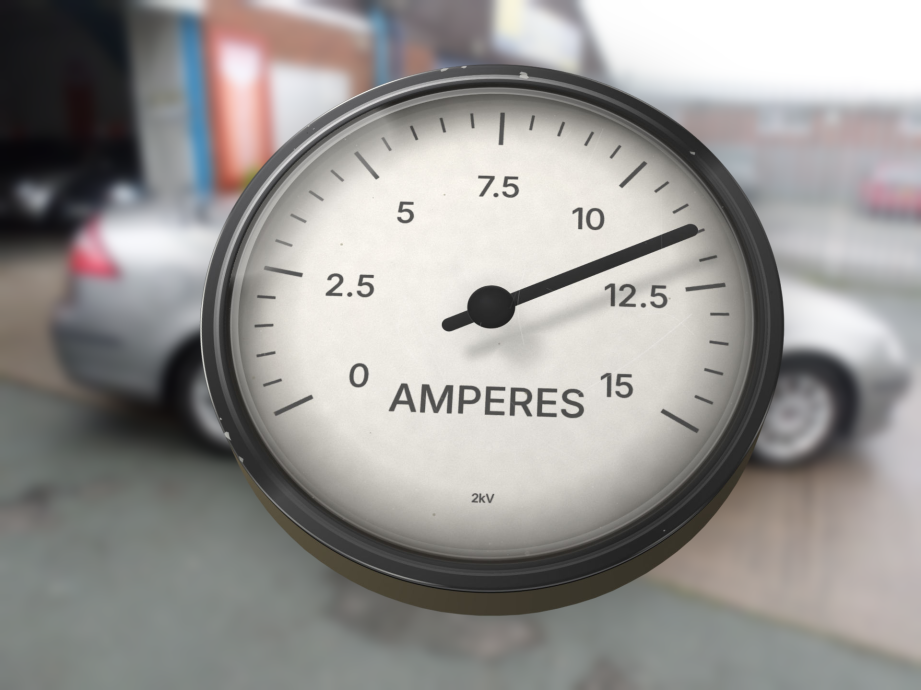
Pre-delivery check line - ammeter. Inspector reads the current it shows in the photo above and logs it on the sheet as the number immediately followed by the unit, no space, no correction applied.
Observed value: 11.5A
